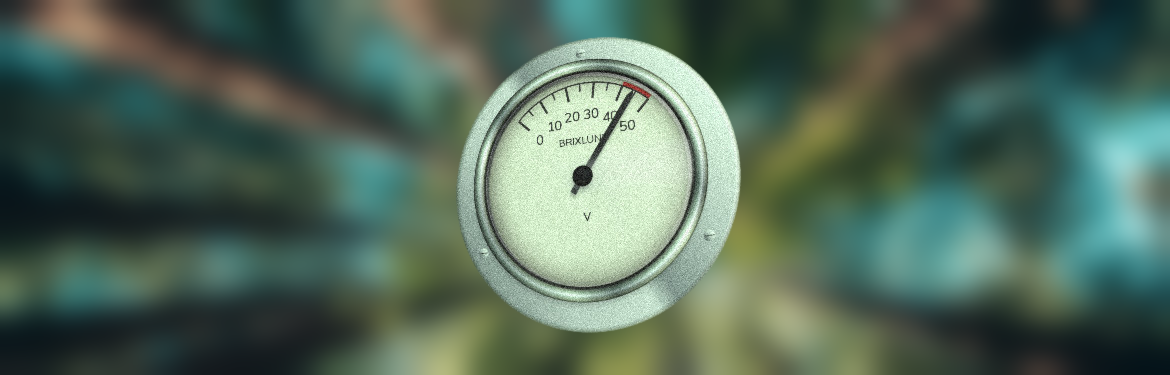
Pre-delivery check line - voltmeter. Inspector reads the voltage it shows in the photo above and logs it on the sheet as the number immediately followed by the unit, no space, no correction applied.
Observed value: 45V
